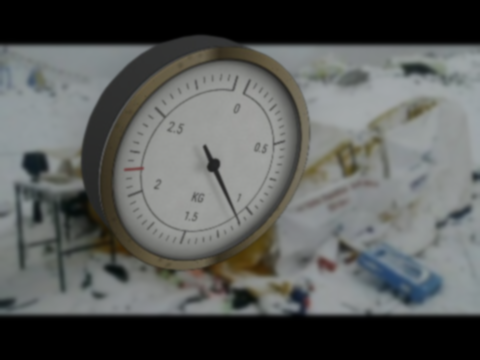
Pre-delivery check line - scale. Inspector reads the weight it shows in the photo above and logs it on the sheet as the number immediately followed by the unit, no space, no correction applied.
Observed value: 1.1kg
